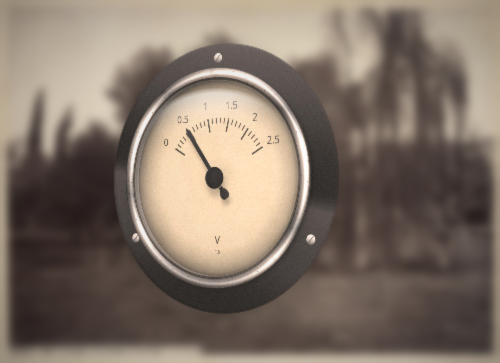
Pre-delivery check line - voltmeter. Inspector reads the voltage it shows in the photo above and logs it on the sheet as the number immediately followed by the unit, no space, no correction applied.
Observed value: 0.5V
